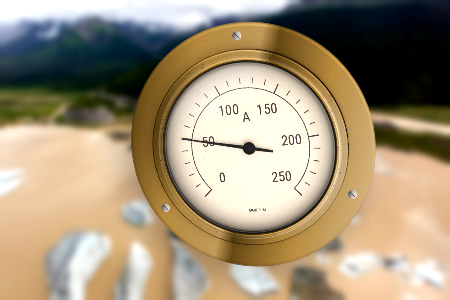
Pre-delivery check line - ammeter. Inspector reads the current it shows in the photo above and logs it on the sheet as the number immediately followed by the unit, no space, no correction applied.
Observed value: 50A
